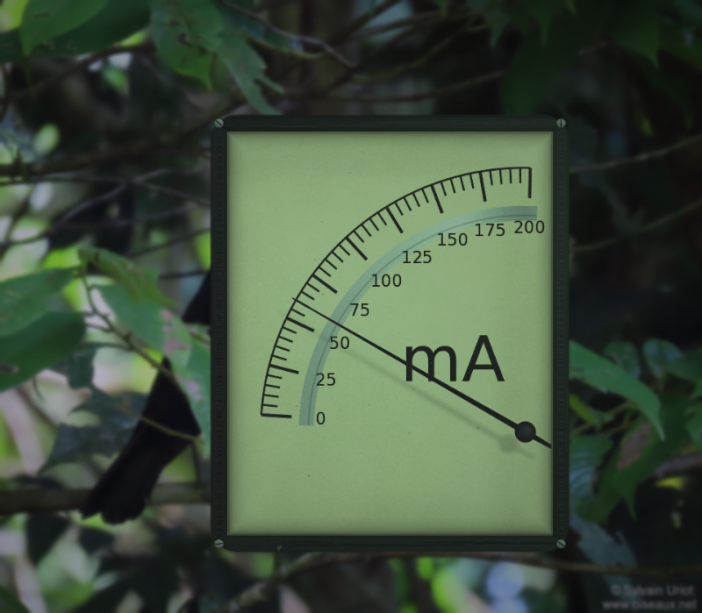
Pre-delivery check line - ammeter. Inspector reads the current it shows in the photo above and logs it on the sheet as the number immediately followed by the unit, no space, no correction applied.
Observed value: 60mA
